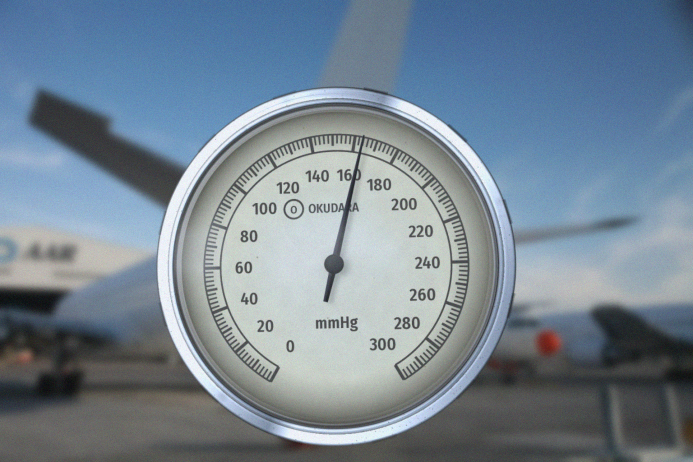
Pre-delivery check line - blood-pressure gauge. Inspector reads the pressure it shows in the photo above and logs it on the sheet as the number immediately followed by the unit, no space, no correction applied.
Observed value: 164mmHg
